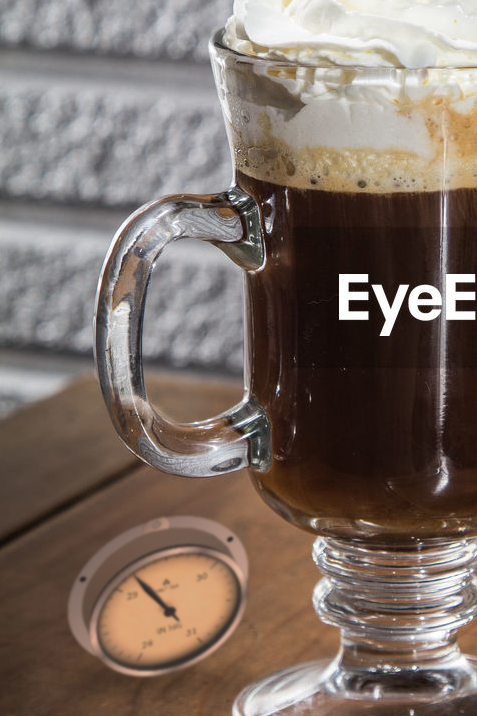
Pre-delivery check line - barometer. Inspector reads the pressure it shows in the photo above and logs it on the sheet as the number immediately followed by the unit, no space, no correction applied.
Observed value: 29.2inHg
